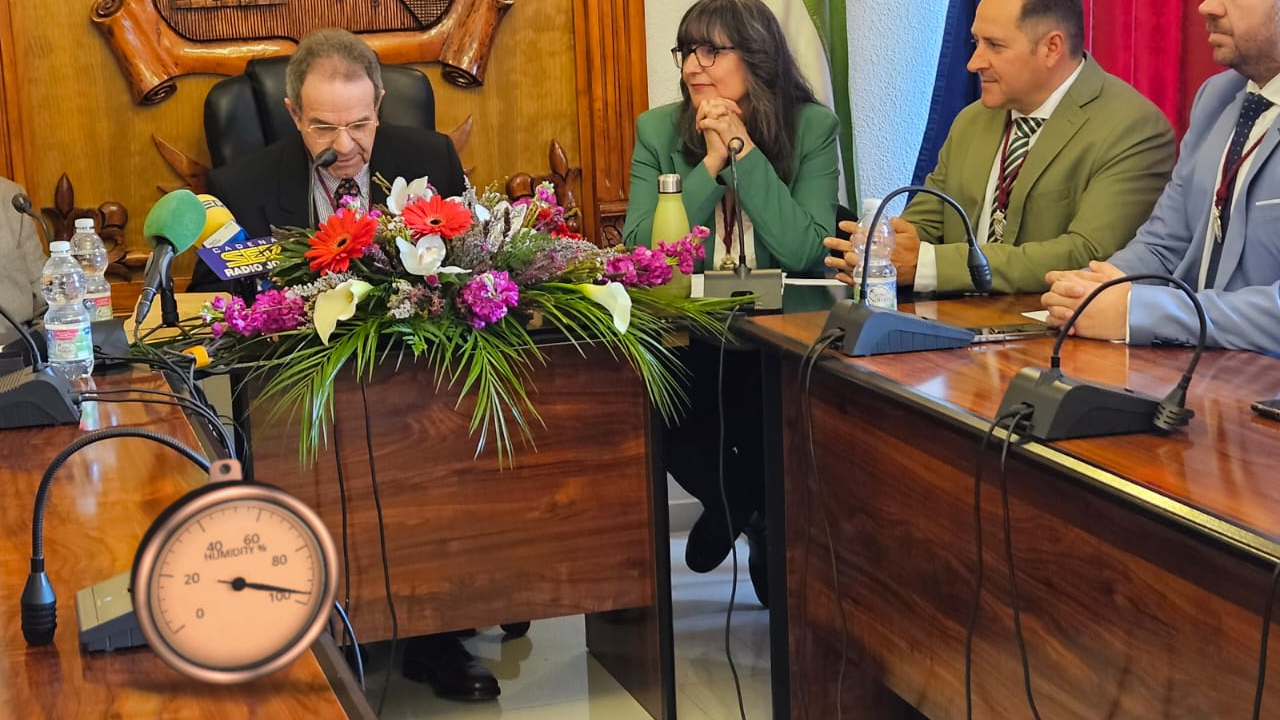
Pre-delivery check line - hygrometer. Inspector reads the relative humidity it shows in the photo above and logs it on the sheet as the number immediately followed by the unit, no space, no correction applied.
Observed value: 96%
